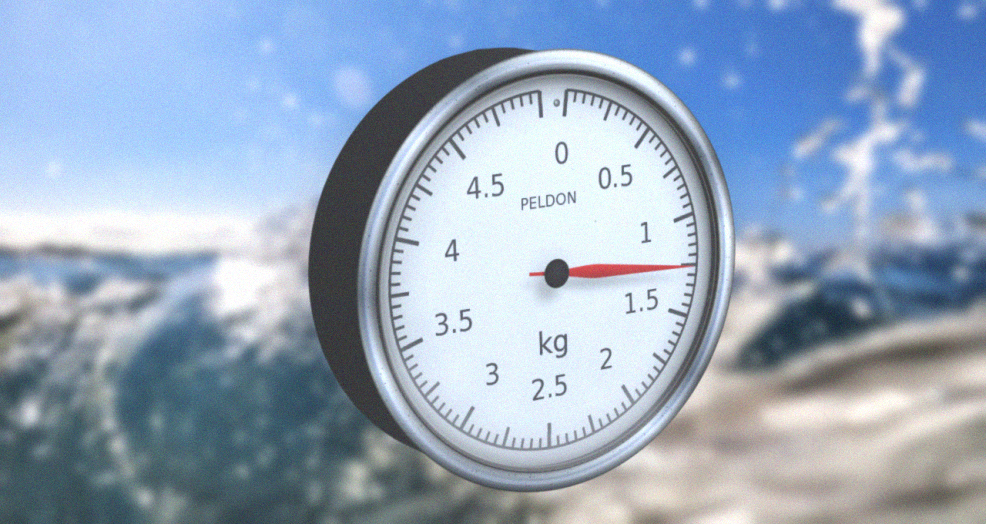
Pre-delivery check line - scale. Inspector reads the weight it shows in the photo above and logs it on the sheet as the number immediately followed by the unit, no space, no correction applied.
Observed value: 1.25kg
